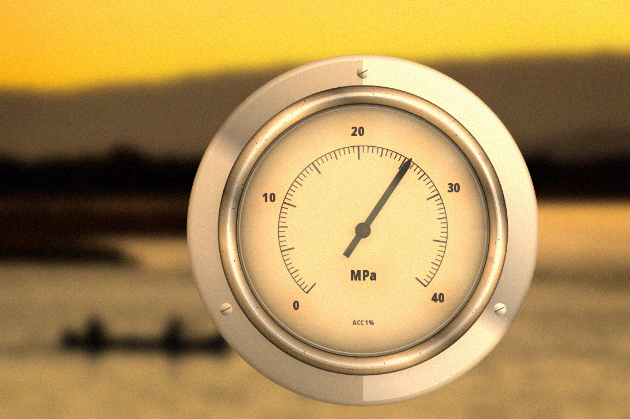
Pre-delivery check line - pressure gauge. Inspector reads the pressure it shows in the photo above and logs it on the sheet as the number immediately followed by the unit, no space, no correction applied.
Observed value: 25.5MPa
